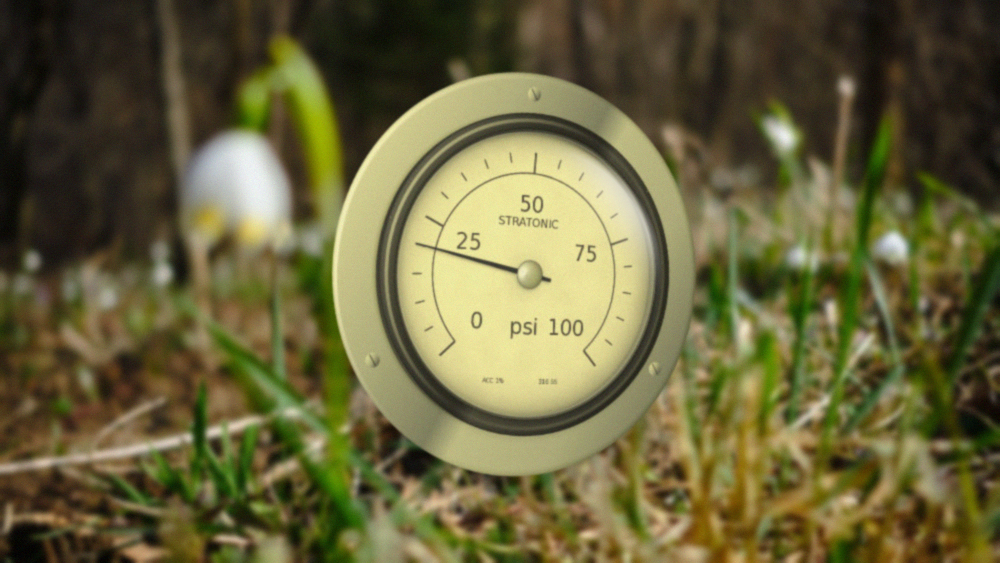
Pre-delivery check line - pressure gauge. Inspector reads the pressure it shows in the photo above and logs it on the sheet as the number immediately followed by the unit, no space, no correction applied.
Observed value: 20psi
